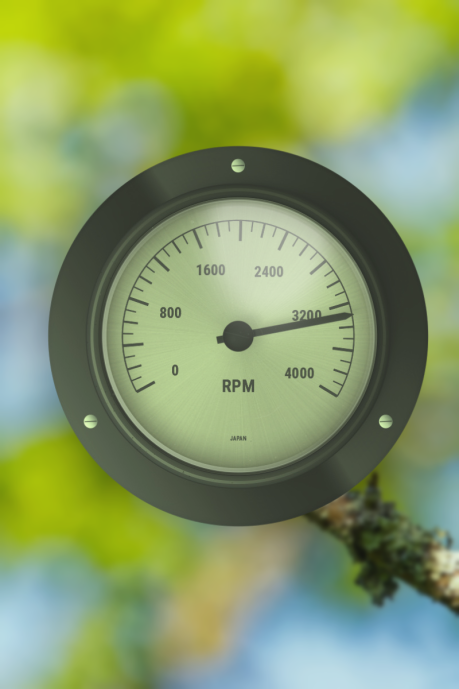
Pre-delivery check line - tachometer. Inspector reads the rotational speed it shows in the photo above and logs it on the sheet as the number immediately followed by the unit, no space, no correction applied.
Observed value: 3300rpm
